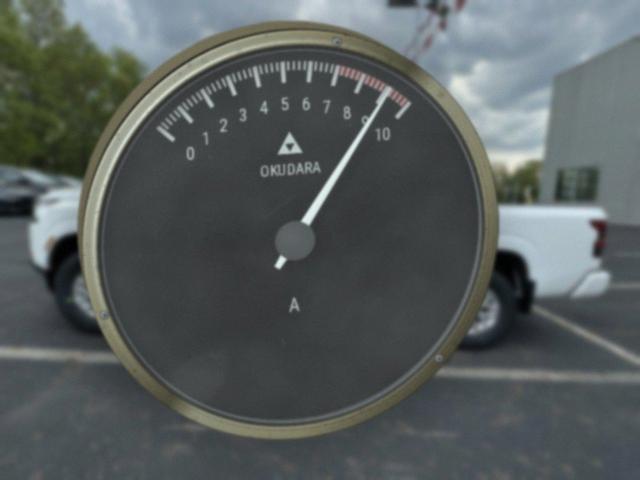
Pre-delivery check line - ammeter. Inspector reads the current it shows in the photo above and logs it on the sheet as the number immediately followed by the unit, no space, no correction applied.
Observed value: 9A
